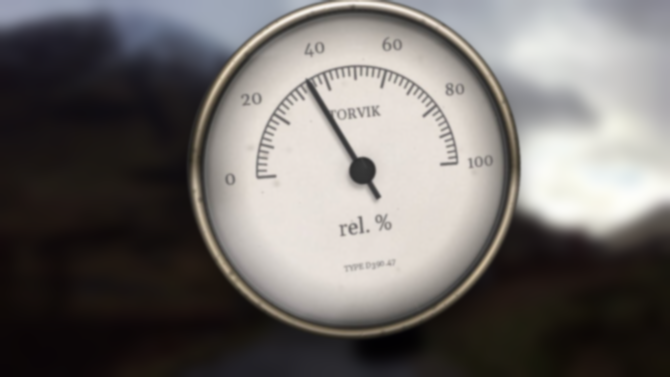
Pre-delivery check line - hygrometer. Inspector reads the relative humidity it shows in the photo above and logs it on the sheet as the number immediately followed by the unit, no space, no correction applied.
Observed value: 34%
